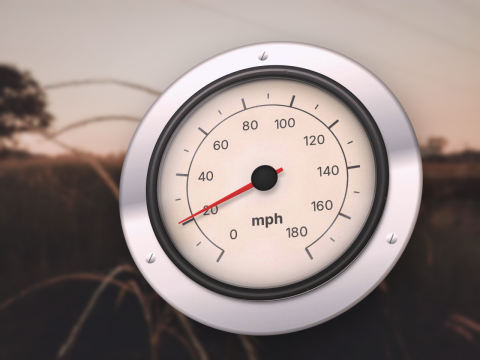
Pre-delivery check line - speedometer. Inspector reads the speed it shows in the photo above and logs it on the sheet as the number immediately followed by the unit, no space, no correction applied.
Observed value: 20mph
